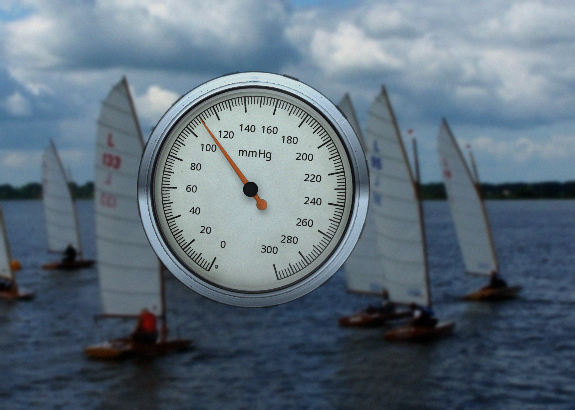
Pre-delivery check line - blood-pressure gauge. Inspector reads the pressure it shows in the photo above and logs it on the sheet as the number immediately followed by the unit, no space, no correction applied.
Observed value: 110mmHg
